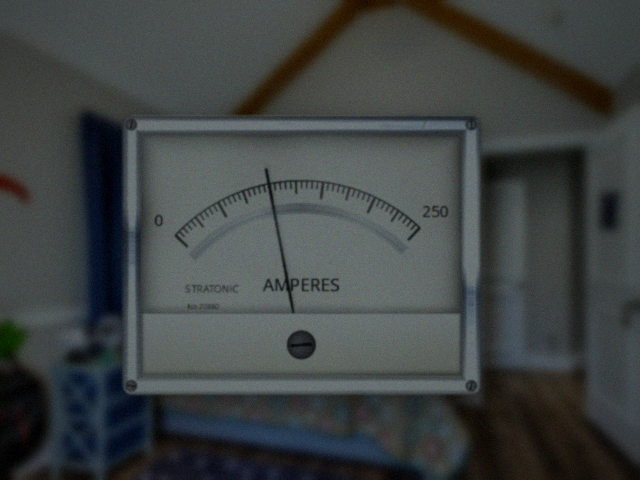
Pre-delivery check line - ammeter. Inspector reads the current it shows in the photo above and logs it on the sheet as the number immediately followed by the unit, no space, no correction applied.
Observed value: 100A
